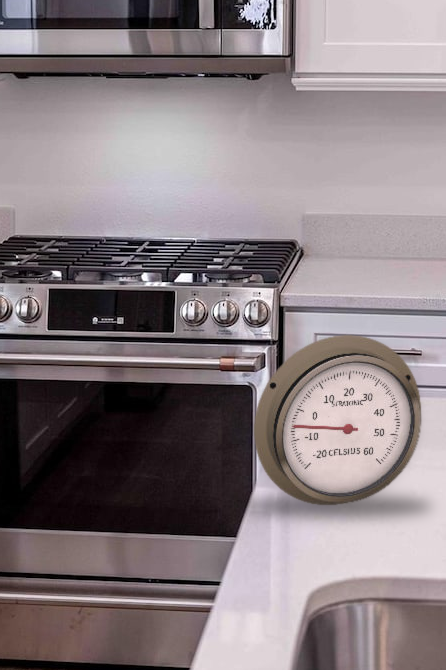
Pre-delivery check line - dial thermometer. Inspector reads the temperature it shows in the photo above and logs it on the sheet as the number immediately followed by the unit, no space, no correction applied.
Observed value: -5°C
